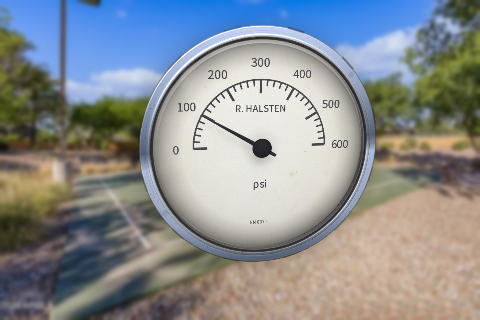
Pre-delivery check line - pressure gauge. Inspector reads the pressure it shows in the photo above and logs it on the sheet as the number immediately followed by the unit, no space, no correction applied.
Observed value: 100psi
